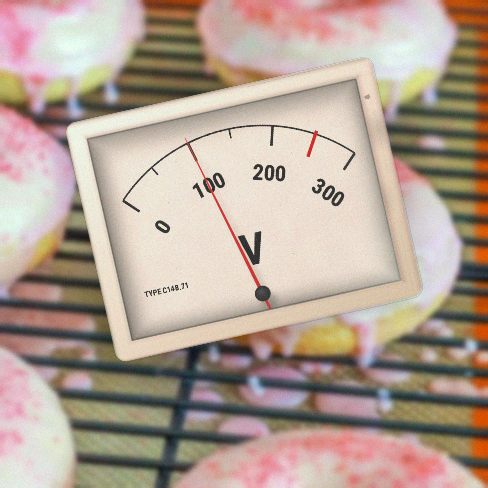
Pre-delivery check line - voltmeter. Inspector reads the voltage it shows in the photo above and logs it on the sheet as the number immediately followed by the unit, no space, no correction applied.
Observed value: 100V
